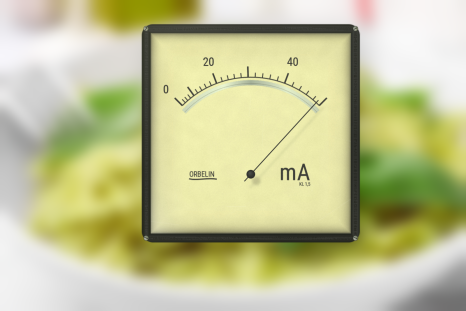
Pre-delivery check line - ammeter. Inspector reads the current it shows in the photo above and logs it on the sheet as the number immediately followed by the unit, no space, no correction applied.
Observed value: 49mA
